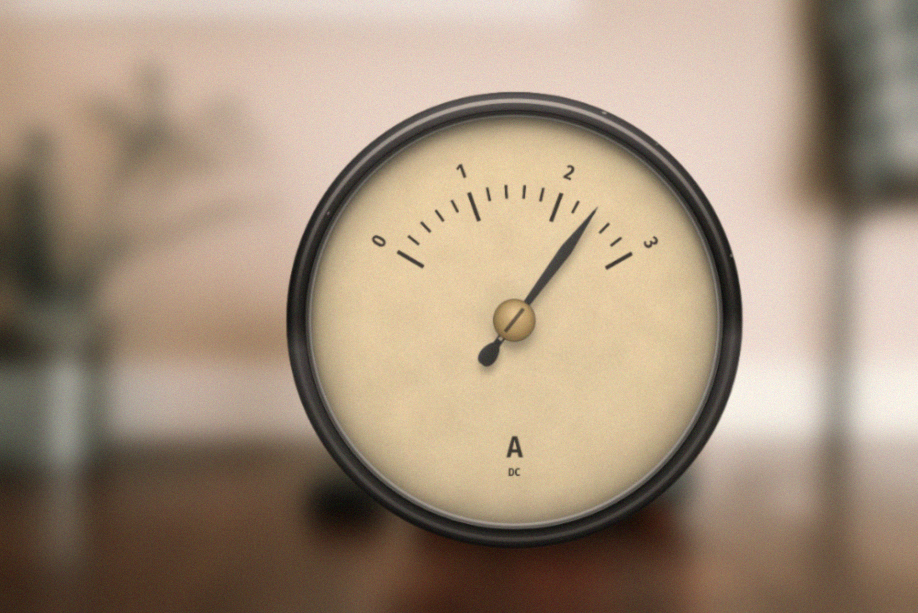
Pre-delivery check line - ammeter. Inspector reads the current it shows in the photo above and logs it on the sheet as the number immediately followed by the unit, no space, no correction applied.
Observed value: 2.4A
